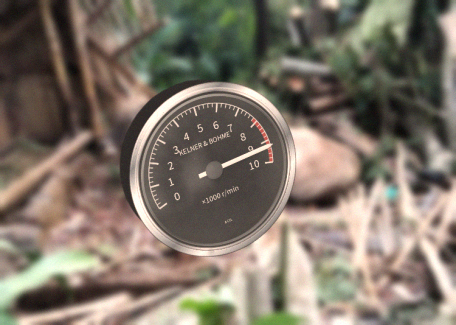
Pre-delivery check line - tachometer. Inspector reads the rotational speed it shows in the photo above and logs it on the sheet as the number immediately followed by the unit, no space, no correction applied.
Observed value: 9200rpm
